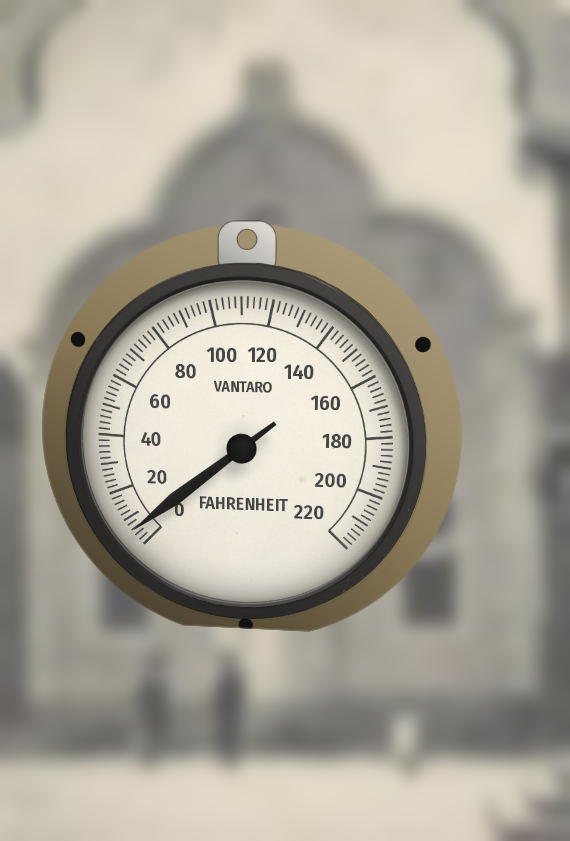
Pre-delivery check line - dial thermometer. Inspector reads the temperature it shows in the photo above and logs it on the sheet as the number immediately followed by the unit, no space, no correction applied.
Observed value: 6°F
